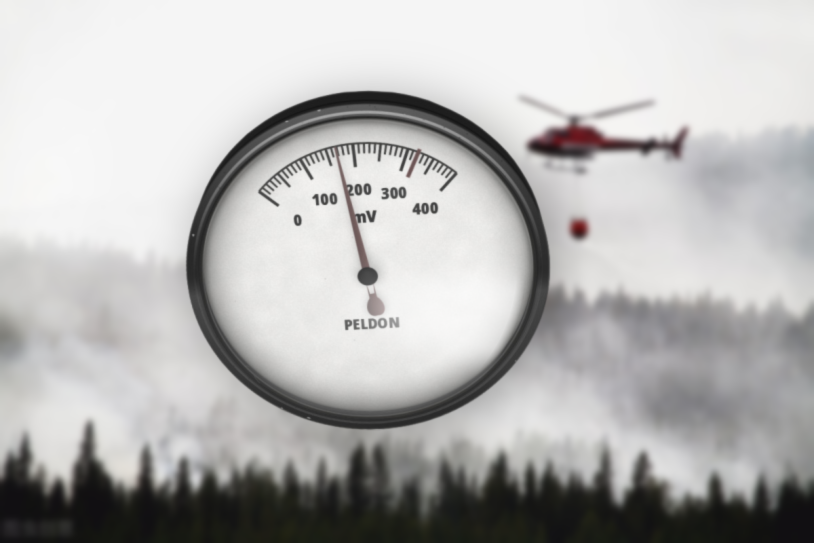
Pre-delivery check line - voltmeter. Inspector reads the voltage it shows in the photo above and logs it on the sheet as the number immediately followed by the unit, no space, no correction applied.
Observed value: 170mV
